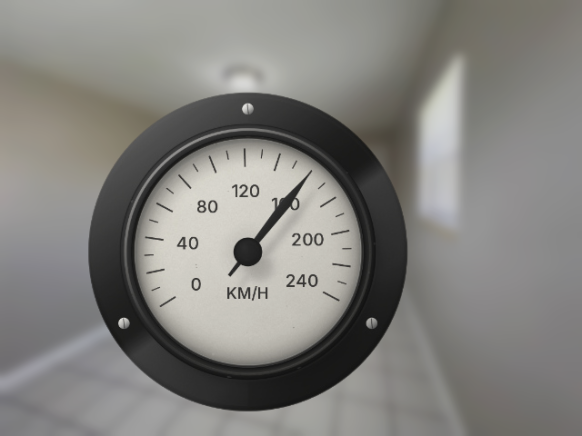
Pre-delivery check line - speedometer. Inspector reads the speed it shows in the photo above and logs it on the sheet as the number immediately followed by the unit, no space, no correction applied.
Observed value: 160km/h
